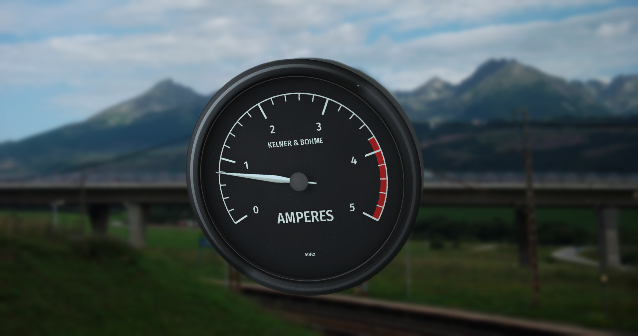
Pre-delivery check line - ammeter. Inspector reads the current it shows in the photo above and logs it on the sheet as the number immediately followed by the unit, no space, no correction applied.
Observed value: 0.8A
